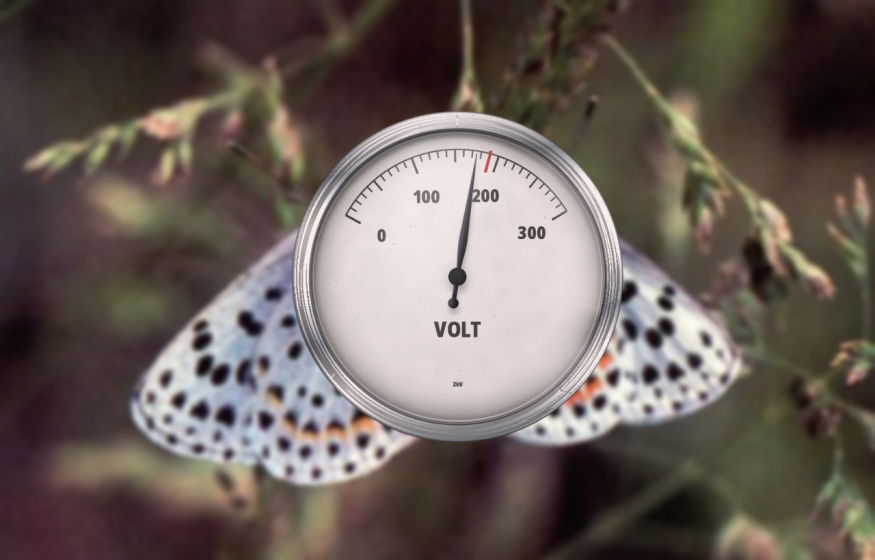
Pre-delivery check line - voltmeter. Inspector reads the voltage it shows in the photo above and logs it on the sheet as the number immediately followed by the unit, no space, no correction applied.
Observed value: 175V
